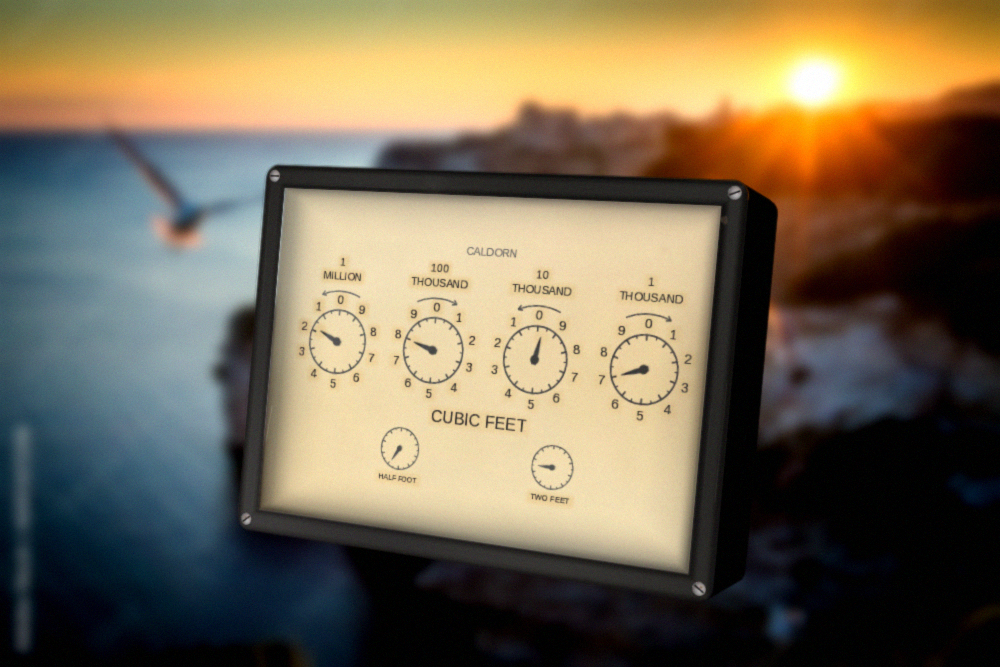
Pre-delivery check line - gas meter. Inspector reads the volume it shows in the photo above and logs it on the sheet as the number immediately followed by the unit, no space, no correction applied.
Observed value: 179700ft³
